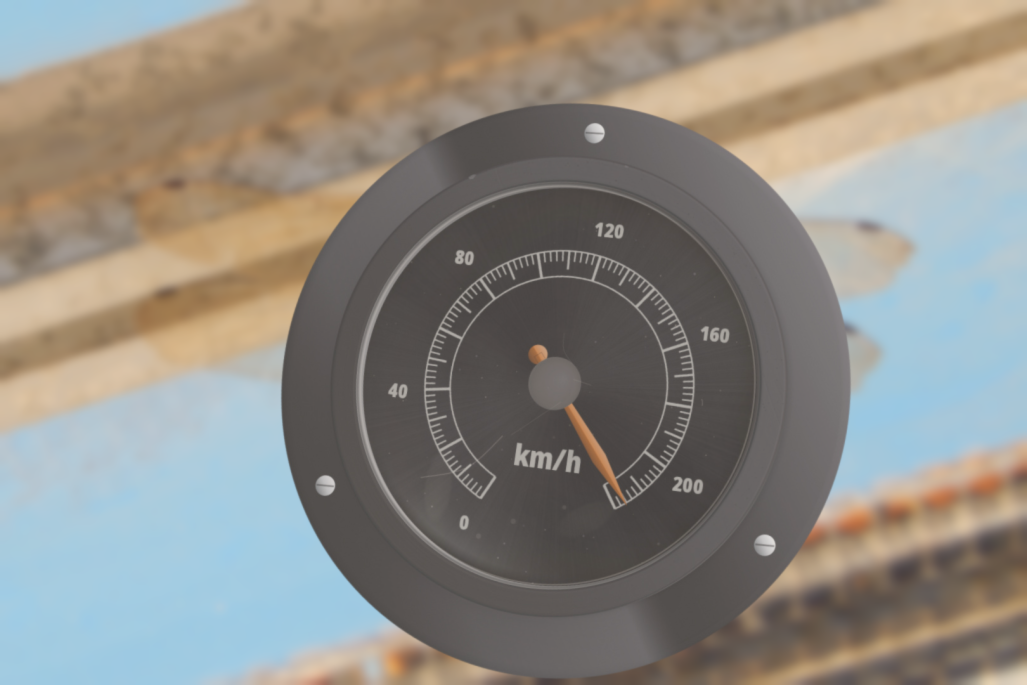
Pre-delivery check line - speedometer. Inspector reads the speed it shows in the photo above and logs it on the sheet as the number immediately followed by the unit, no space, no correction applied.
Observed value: 216km/h
